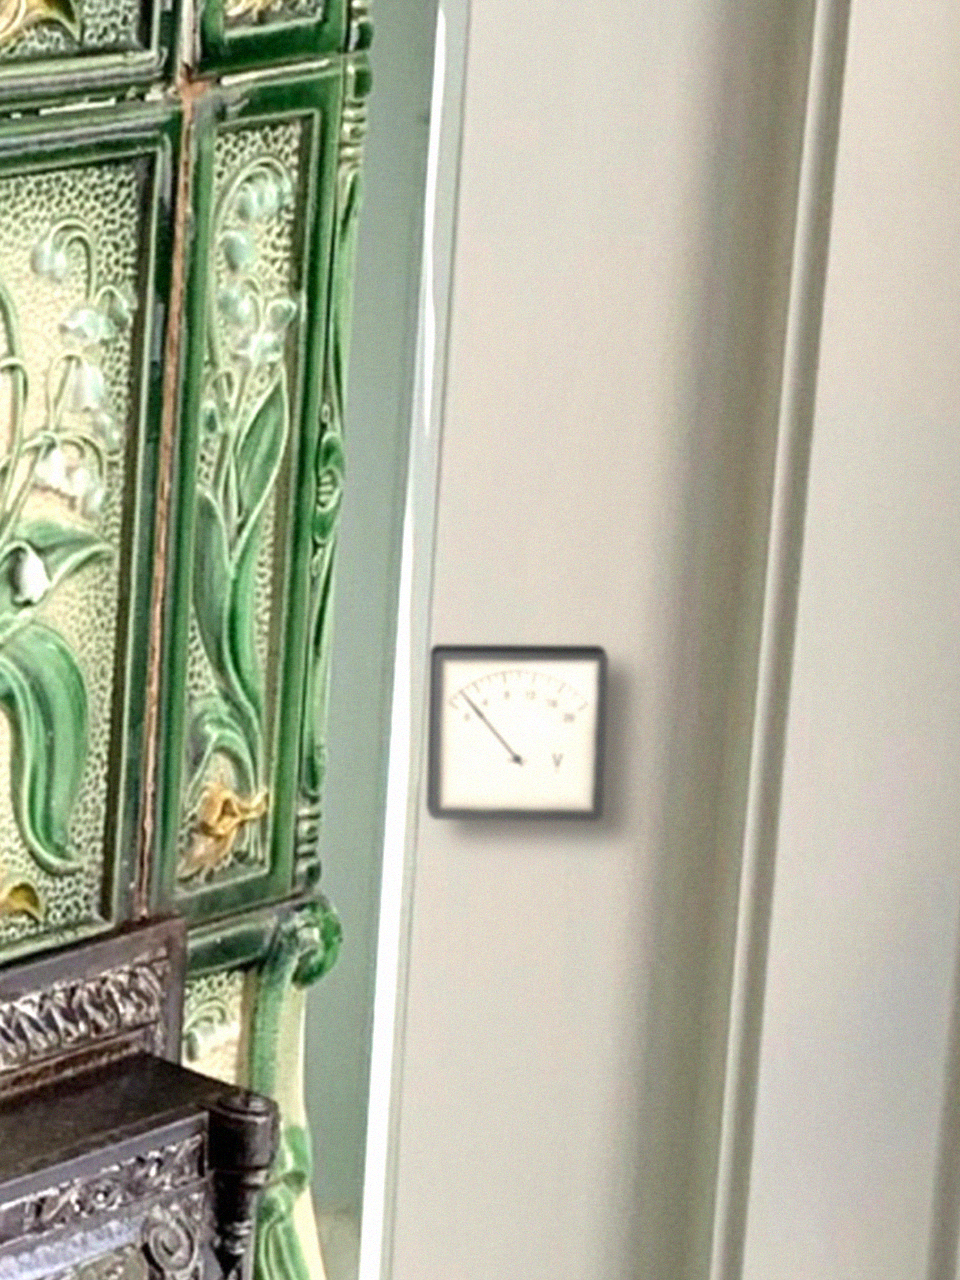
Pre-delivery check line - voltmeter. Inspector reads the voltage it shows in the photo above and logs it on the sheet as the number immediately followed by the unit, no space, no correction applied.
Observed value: 2V
